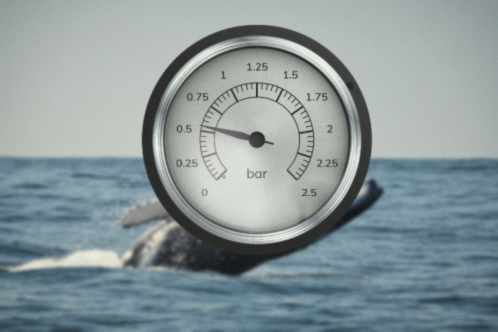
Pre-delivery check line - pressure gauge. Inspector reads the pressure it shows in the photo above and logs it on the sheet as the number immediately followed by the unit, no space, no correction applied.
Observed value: 0.55bar
